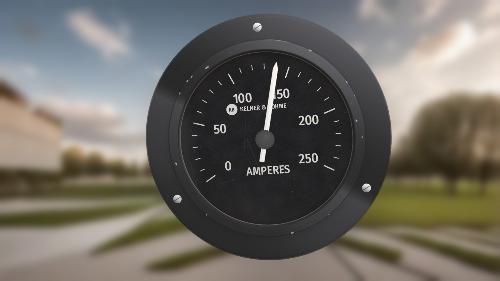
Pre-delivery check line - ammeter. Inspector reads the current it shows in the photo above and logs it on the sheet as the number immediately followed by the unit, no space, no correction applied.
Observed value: 140A
